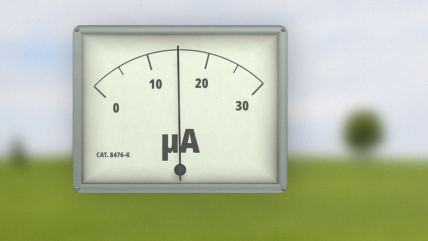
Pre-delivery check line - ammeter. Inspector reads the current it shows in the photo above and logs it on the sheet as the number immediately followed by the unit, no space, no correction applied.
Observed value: 15µA
